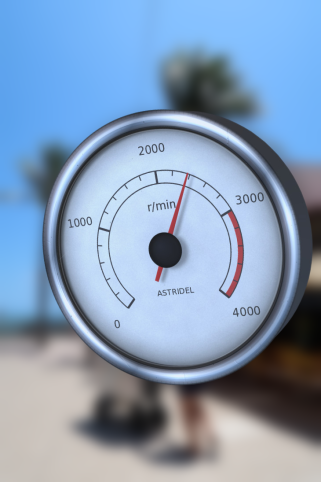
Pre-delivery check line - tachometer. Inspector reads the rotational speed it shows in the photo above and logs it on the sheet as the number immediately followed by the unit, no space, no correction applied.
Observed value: 2400rpm
